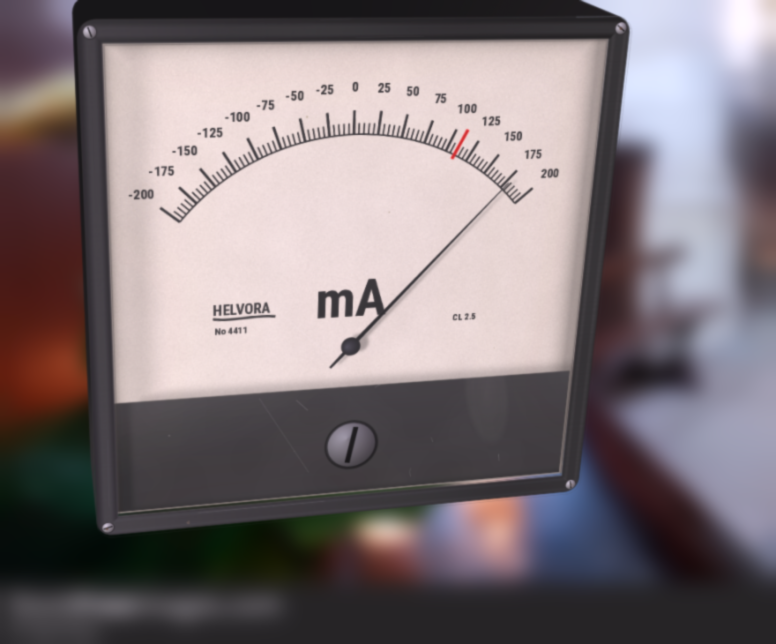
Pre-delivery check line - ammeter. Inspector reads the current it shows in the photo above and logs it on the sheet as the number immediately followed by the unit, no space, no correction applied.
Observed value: 175mA
